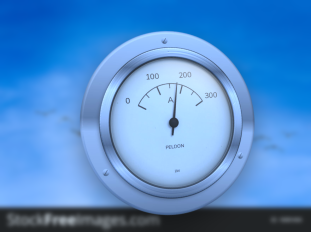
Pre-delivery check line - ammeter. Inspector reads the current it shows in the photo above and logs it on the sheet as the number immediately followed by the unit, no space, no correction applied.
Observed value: 175A
